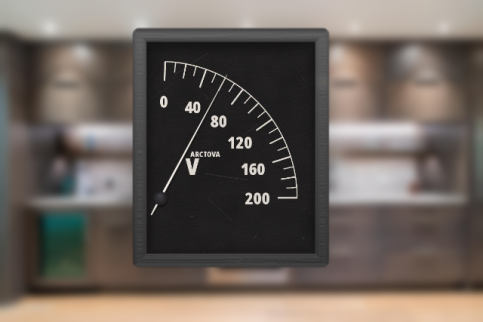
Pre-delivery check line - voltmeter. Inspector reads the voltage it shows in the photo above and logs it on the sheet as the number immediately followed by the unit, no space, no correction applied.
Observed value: 60V
